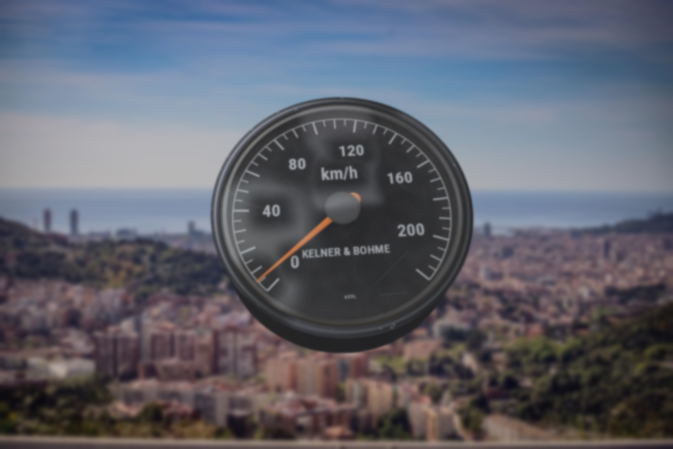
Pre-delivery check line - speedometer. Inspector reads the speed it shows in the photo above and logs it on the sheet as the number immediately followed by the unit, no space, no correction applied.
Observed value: 5km/h
